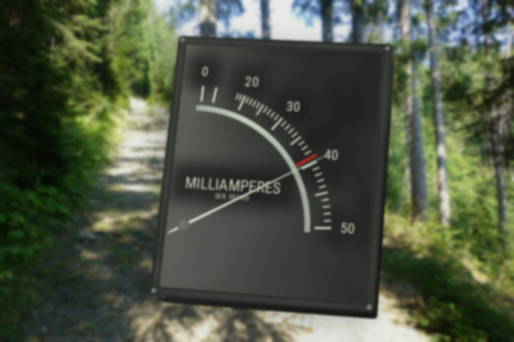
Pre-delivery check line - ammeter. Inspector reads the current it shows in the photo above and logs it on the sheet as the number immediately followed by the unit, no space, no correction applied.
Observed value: 40mA
